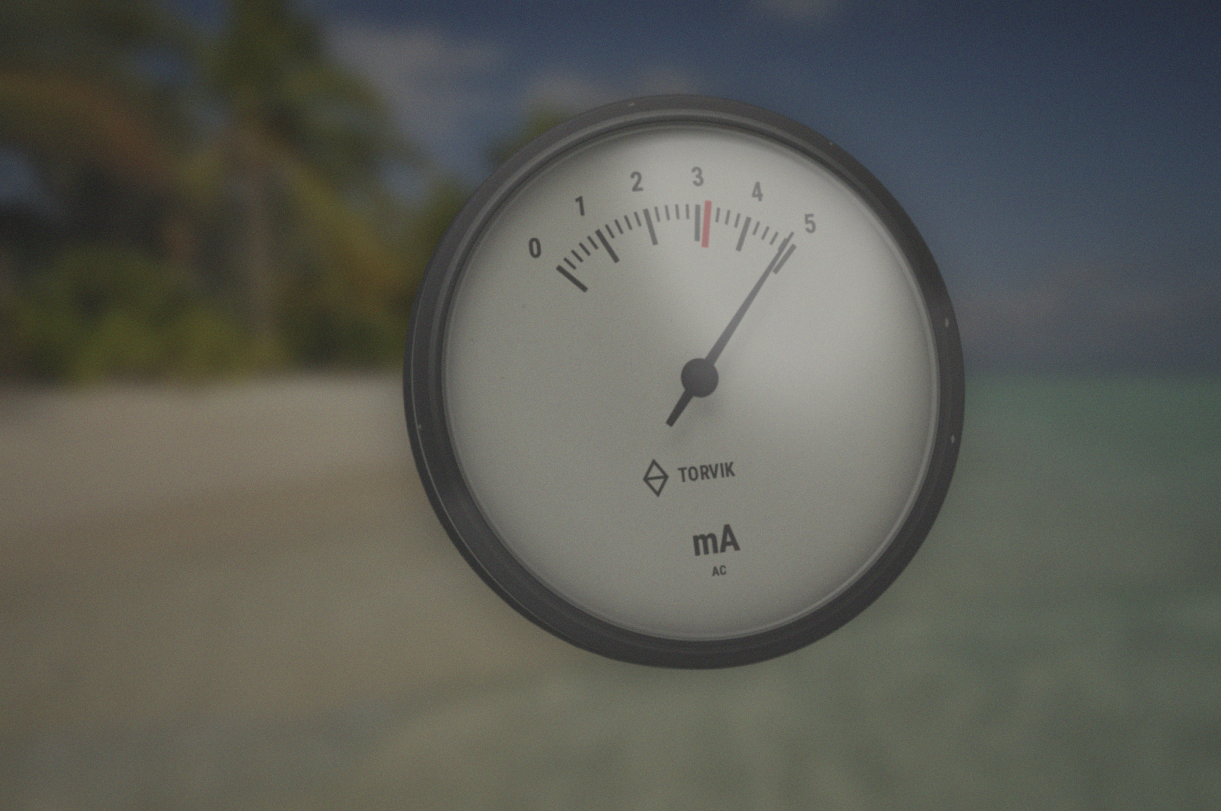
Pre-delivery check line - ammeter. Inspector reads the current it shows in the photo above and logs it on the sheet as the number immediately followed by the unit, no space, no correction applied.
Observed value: 4.8mA
